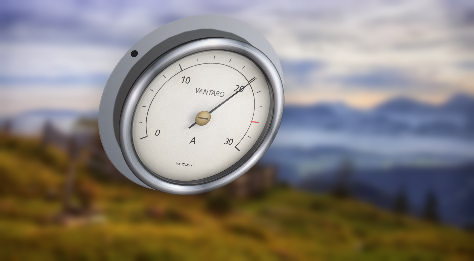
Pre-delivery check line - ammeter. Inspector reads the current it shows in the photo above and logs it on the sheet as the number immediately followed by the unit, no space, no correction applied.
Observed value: 20A
